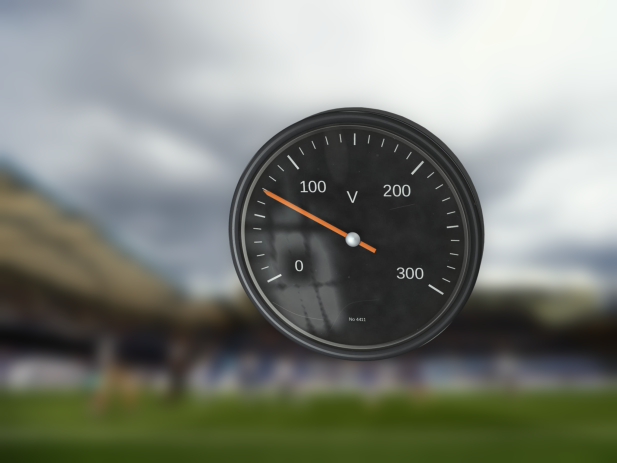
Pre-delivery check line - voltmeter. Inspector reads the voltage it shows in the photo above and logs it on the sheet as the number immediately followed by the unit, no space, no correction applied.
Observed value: 70V
